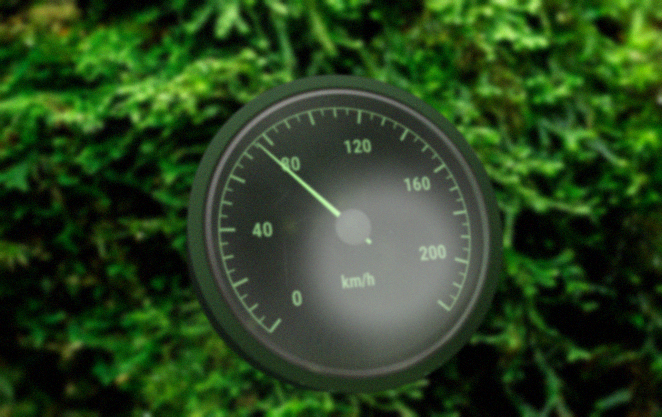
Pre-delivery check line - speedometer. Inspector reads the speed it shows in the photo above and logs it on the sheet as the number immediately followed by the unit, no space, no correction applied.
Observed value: 75km/h
